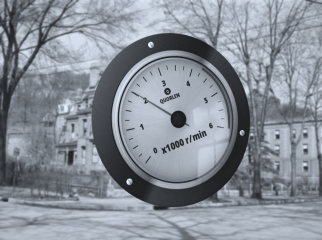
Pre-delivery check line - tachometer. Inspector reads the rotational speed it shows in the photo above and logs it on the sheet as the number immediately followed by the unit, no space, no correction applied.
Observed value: 2000rpm
